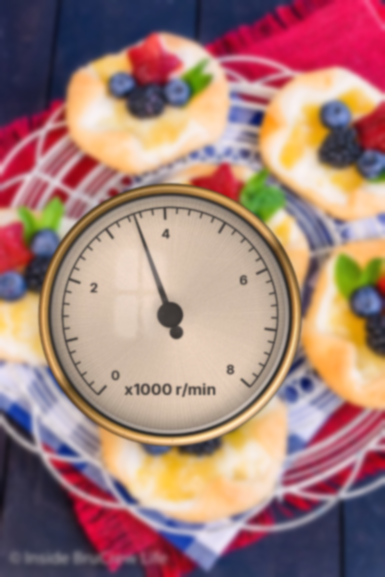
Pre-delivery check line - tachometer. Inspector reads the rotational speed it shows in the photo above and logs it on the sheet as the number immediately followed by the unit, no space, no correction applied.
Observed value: 3500rpm
